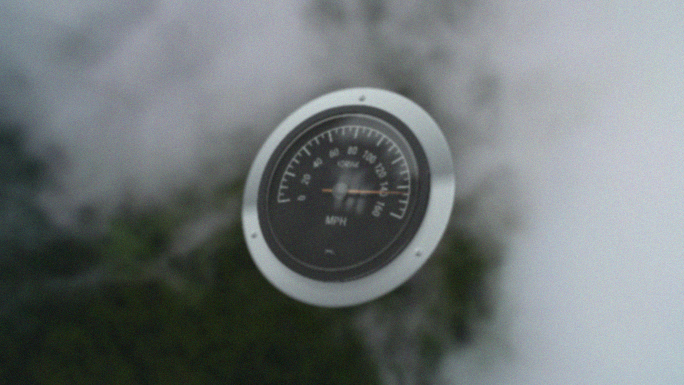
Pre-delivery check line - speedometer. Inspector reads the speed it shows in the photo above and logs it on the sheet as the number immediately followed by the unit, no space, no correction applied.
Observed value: 145mph
